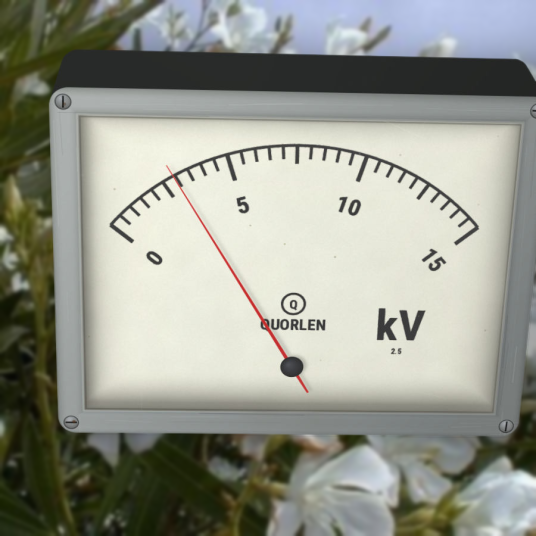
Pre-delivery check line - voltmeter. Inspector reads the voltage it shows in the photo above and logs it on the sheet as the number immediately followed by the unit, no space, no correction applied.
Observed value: 3kV
